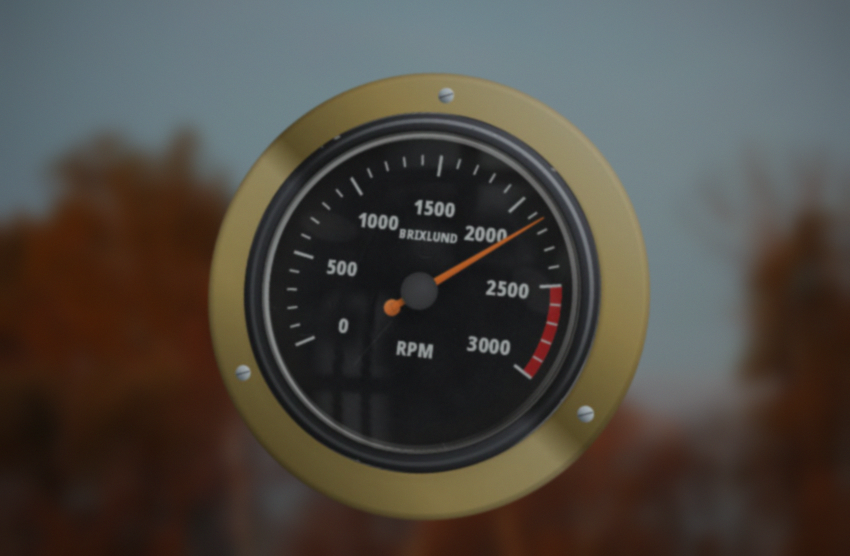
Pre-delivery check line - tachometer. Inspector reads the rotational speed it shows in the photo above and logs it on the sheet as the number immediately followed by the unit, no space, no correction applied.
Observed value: 2150rpm
